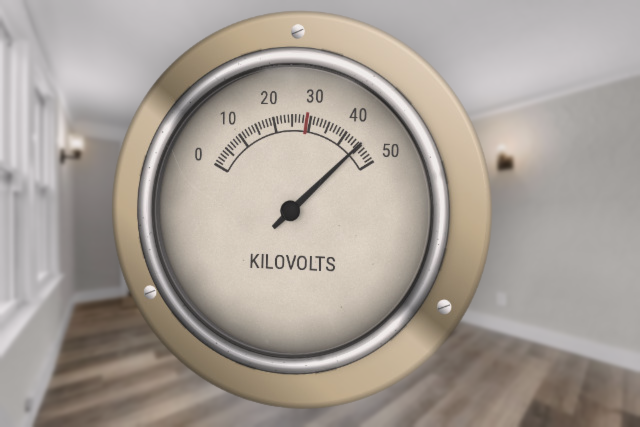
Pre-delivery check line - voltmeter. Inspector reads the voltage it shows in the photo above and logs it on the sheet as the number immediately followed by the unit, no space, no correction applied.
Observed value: 45kV
